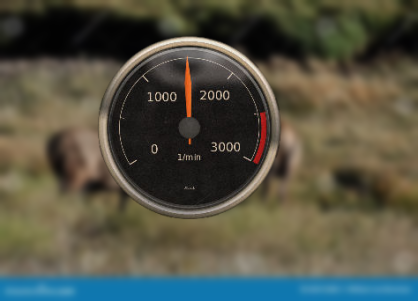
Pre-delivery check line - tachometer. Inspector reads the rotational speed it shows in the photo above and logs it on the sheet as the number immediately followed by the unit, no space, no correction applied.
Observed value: 1500rpm
